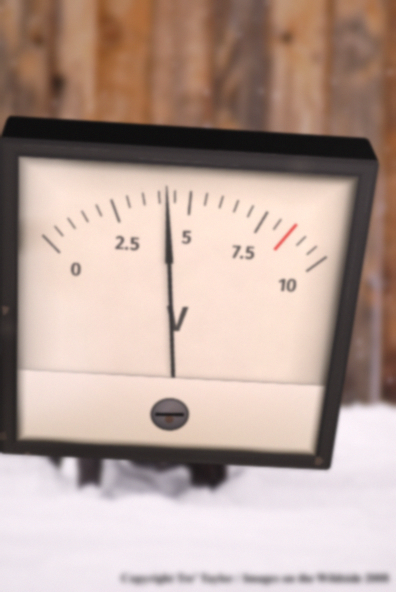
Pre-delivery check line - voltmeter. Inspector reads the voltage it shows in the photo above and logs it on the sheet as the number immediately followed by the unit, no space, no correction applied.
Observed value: 4.25V
